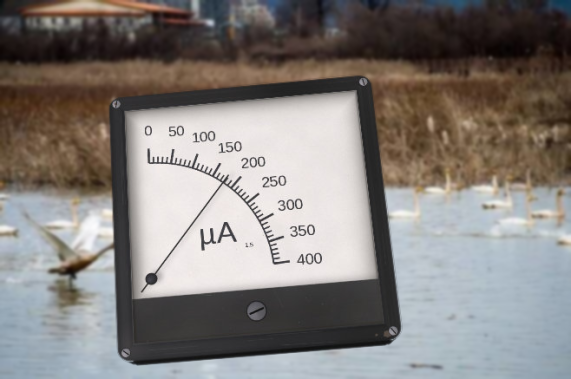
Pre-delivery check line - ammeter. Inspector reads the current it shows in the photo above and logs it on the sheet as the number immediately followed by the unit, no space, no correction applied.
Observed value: 180µA
